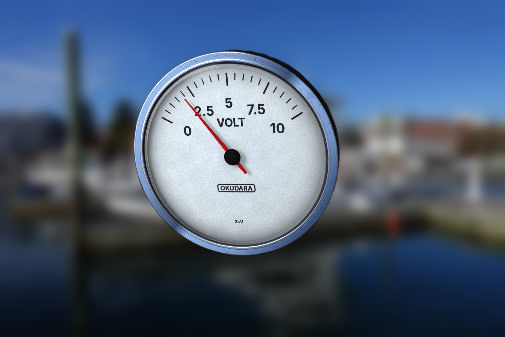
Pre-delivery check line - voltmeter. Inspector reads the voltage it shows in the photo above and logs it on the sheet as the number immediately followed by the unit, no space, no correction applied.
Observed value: 2V
